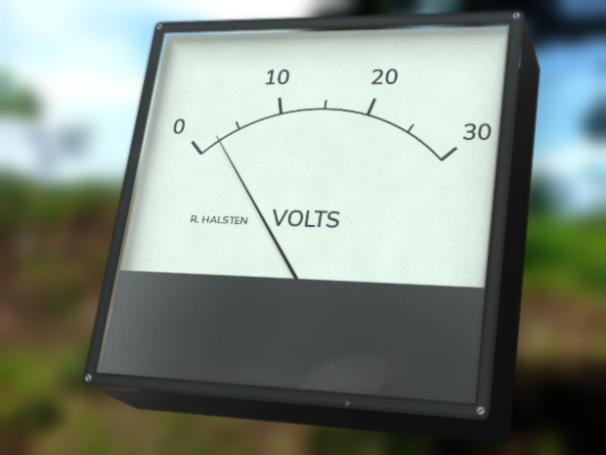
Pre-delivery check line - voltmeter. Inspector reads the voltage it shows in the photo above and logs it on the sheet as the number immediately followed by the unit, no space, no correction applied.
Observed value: 2.5V
